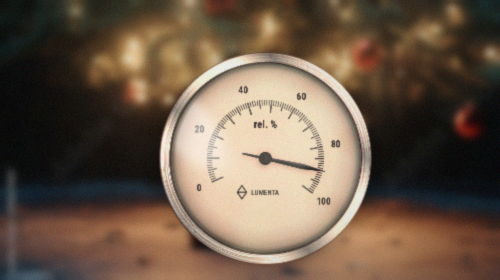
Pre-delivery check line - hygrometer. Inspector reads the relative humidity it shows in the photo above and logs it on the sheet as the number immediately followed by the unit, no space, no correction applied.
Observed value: 90%
